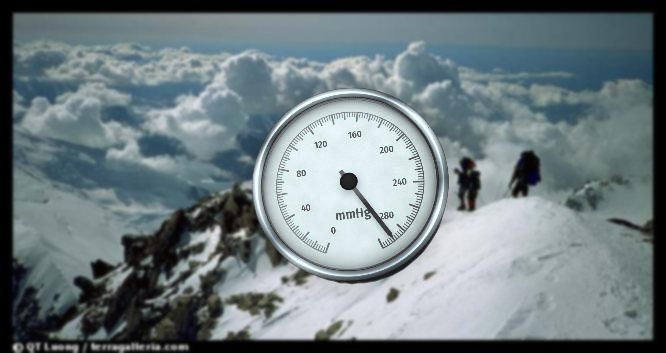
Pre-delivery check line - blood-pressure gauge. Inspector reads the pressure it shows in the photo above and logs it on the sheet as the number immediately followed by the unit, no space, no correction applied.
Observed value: 290mmHg
